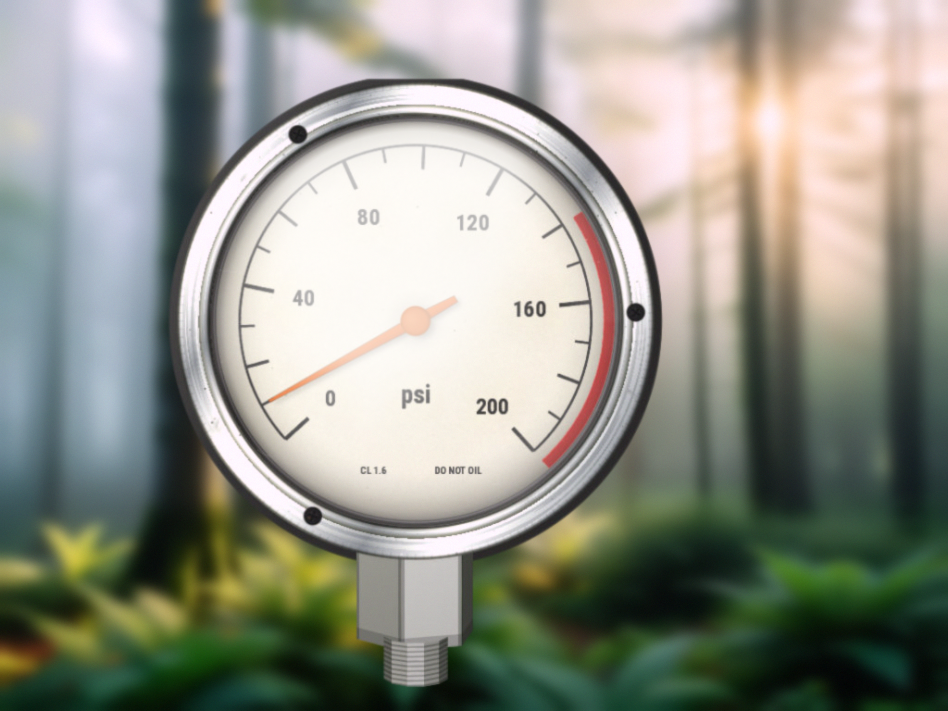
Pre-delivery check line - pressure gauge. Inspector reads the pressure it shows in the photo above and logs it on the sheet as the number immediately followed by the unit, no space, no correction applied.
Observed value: 10psi
